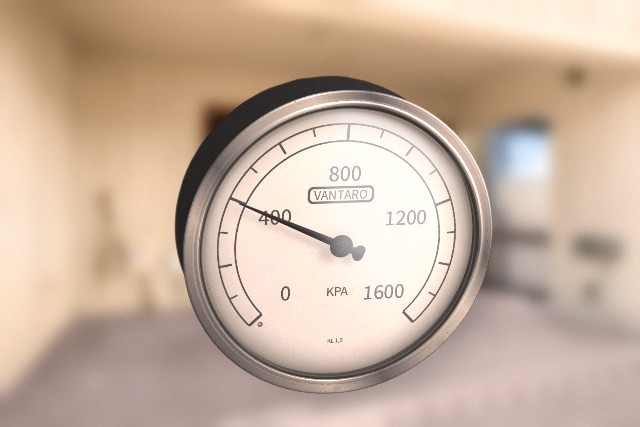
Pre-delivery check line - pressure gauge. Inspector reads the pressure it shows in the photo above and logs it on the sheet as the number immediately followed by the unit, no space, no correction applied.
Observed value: 400kPa
